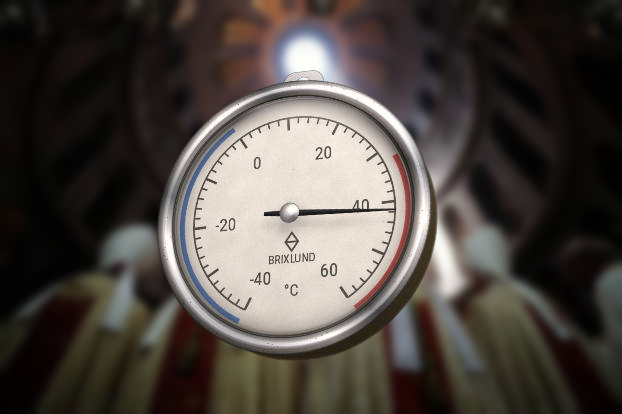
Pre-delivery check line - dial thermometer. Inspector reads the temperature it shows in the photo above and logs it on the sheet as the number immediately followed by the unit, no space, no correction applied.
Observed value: 42°C
